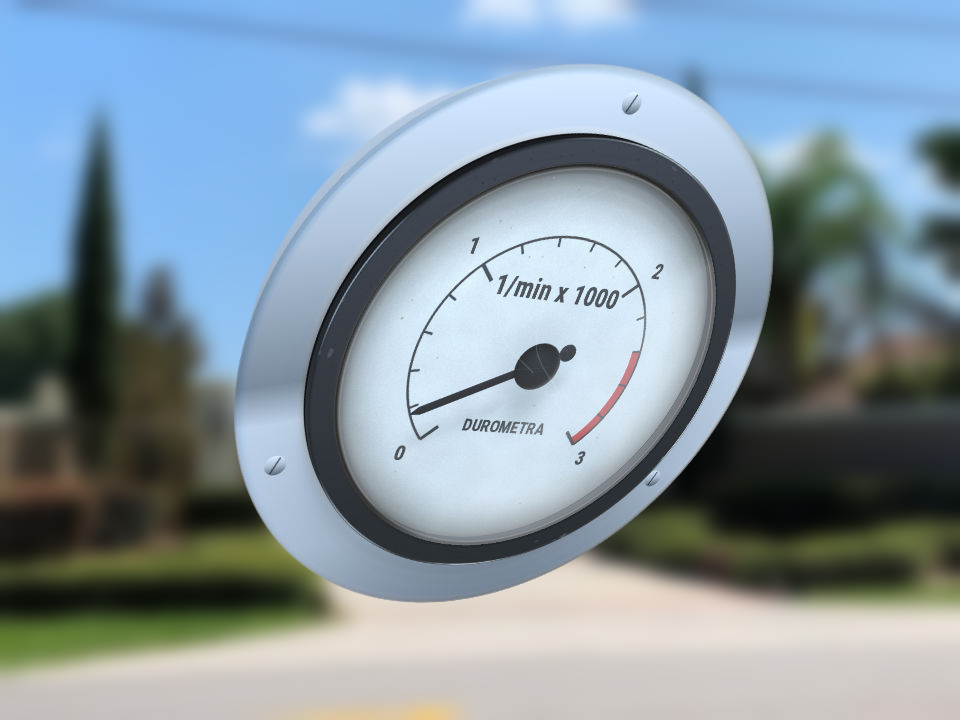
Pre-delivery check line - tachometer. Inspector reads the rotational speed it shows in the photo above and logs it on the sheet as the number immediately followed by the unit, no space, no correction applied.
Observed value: 200rpm
